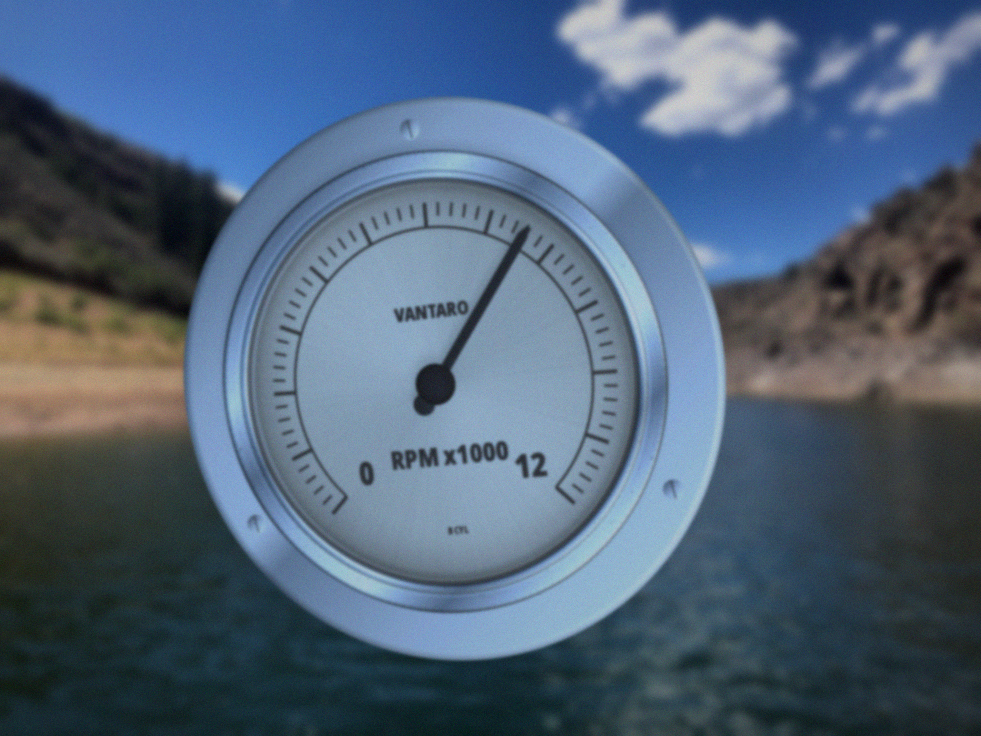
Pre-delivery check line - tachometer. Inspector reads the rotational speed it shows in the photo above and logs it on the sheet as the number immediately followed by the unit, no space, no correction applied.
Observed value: 7600rpm
